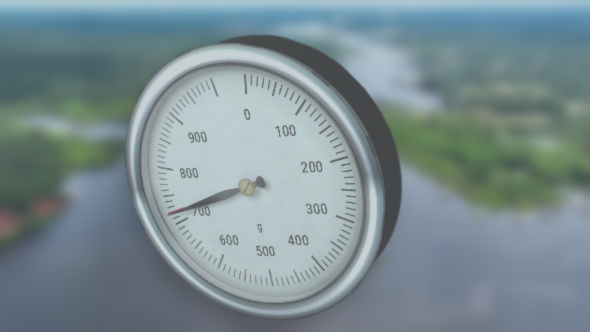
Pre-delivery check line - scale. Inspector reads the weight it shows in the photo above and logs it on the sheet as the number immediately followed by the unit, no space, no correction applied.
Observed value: 720g
